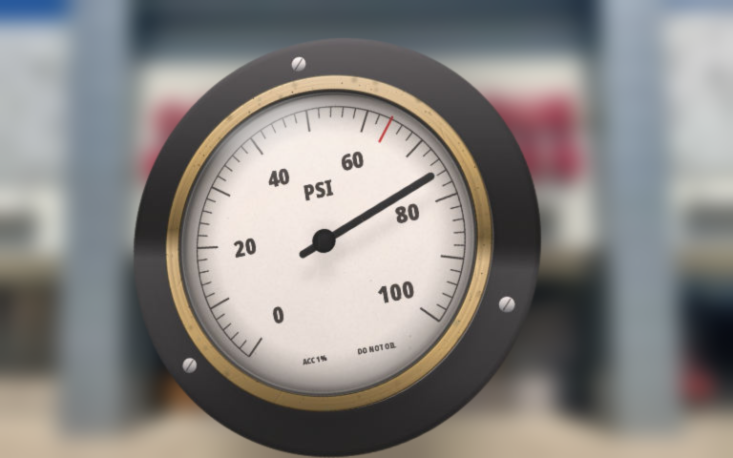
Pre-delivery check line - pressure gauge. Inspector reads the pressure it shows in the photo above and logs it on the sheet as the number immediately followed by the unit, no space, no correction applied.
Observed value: 76psi
